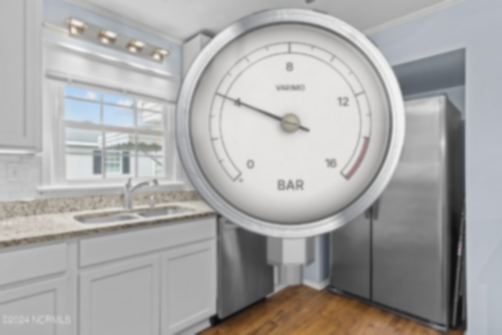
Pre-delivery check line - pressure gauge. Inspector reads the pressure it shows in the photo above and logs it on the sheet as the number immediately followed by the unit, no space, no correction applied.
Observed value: 4bar
